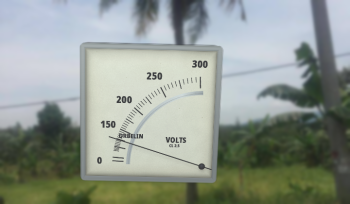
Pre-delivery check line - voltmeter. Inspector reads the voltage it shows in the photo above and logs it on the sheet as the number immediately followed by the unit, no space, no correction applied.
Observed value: 125V
